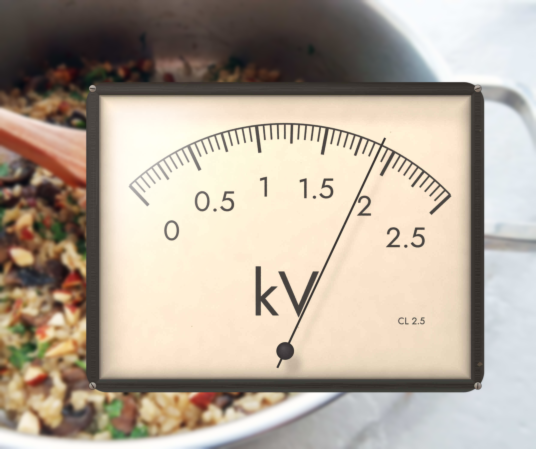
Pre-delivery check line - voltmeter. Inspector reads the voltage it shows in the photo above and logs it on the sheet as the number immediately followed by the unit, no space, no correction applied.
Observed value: 1.9kV
